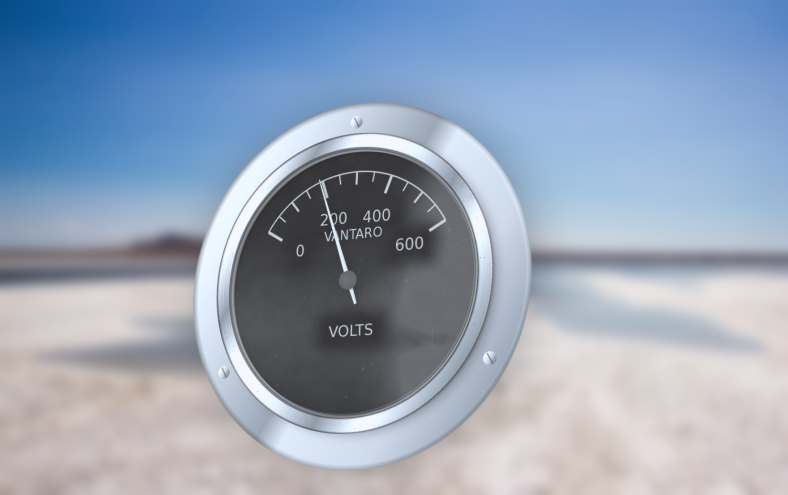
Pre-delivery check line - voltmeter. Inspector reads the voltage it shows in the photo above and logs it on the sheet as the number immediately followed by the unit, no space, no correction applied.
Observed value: 200V
